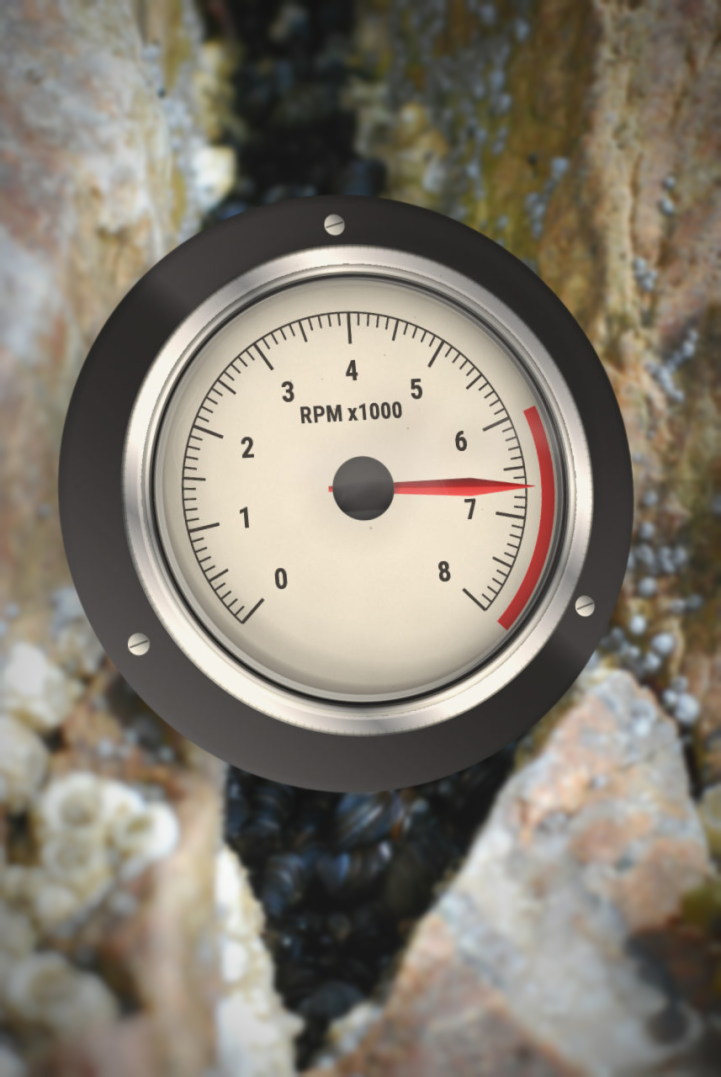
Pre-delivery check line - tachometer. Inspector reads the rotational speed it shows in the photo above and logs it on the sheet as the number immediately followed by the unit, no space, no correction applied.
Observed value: 6700rpm
